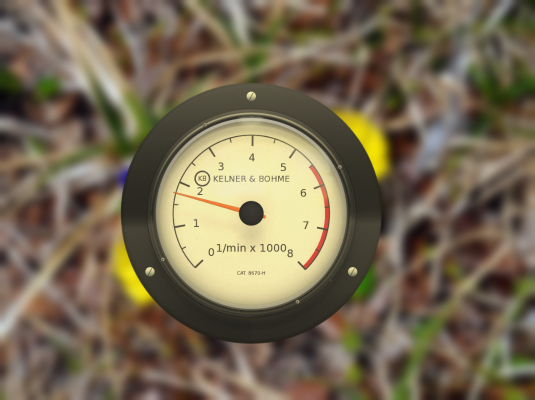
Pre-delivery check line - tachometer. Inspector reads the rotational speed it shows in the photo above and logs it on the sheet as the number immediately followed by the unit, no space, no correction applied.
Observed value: 1750rpm
